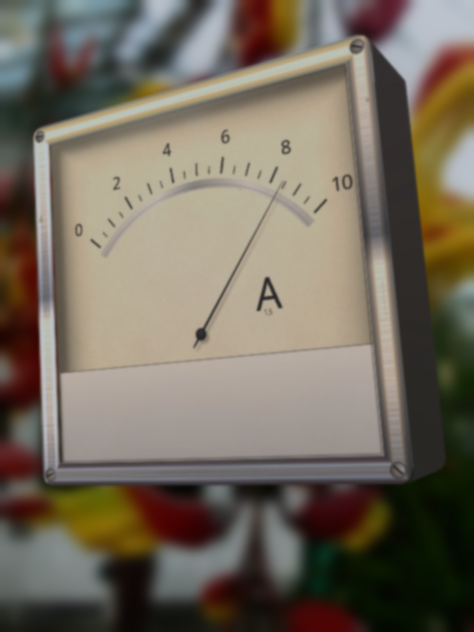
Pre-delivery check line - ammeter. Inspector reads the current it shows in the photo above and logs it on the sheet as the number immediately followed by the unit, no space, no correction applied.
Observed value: 8.5A
